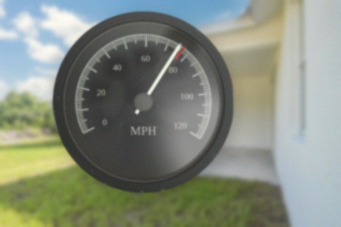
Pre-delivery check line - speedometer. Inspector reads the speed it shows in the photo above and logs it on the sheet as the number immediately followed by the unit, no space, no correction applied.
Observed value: 75mph
